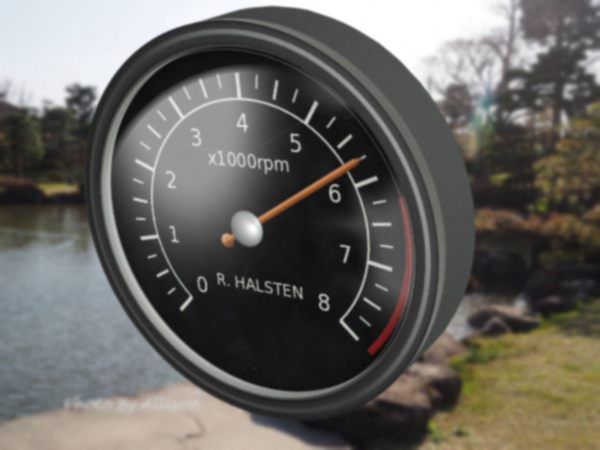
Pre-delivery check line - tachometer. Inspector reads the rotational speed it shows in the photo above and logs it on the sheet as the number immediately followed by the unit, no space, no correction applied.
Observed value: 5750rpm
